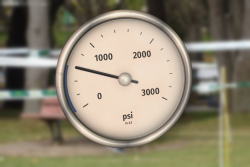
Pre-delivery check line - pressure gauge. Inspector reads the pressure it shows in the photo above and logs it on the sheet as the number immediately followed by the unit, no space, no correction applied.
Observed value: 600psi
